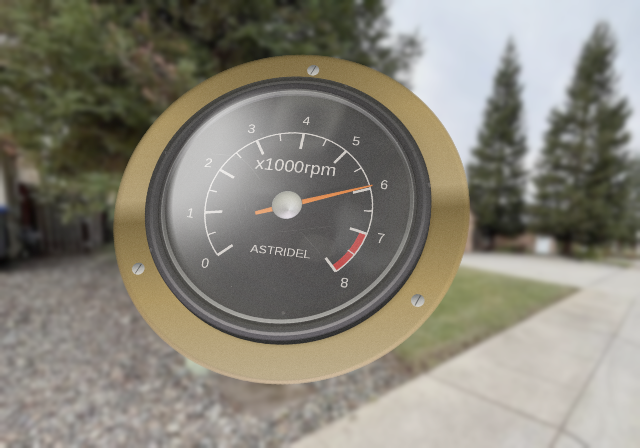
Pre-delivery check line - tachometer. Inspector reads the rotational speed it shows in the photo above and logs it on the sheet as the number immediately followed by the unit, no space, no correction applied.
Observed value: 6000rpm
